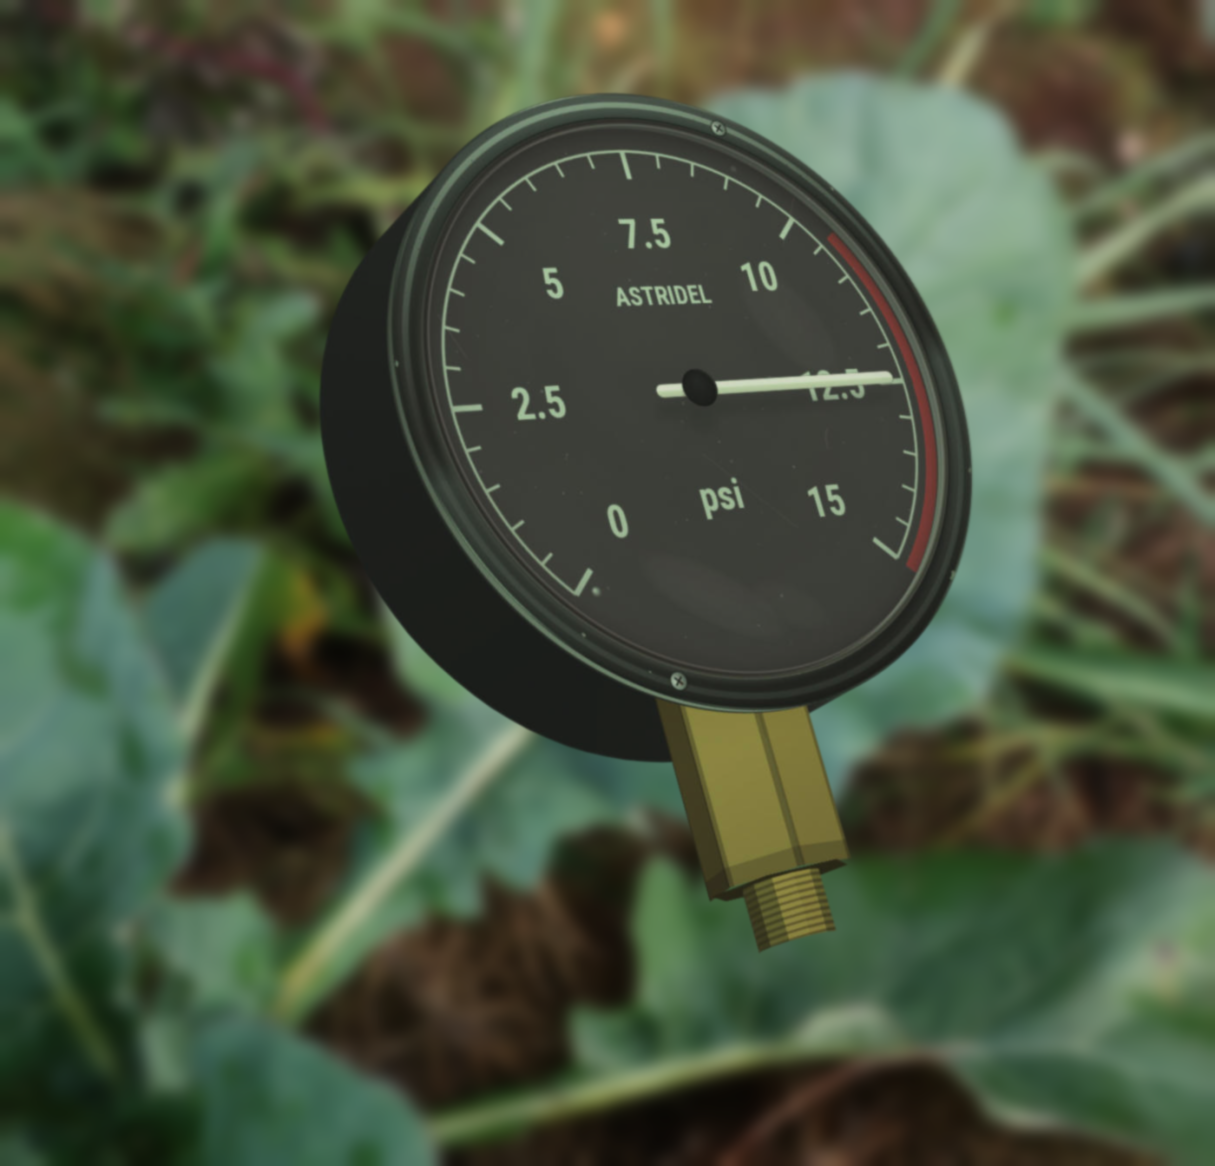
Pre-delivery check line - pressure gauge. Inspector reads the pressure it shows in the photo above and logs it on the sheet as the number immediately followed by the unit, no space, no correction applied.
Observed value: 12.5psi
